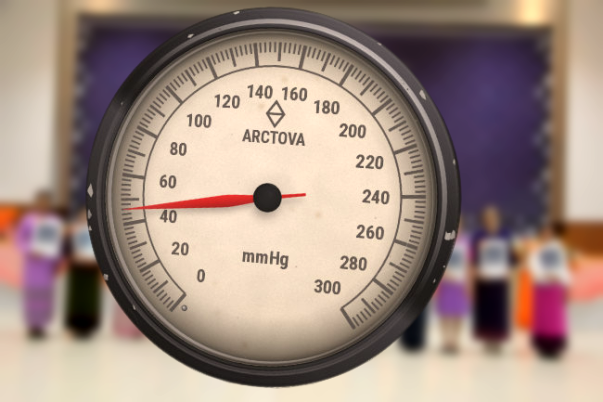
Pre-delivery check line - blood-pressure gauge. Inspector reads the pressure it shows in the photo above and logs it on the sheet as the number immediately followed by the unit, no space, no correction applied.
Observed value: 46mmHg
